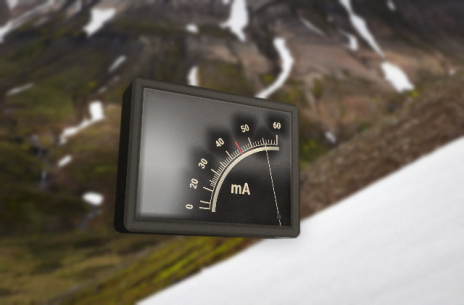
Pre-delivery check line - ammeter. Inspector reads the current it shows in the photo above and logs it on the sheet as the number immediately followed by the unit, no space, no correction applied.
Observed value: 55mA
